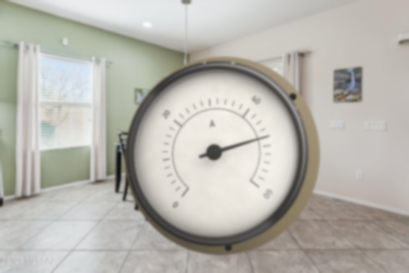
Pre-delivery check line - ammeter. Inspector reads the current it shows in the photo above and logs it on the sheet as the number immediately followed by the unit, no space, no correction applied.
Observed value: 48A
